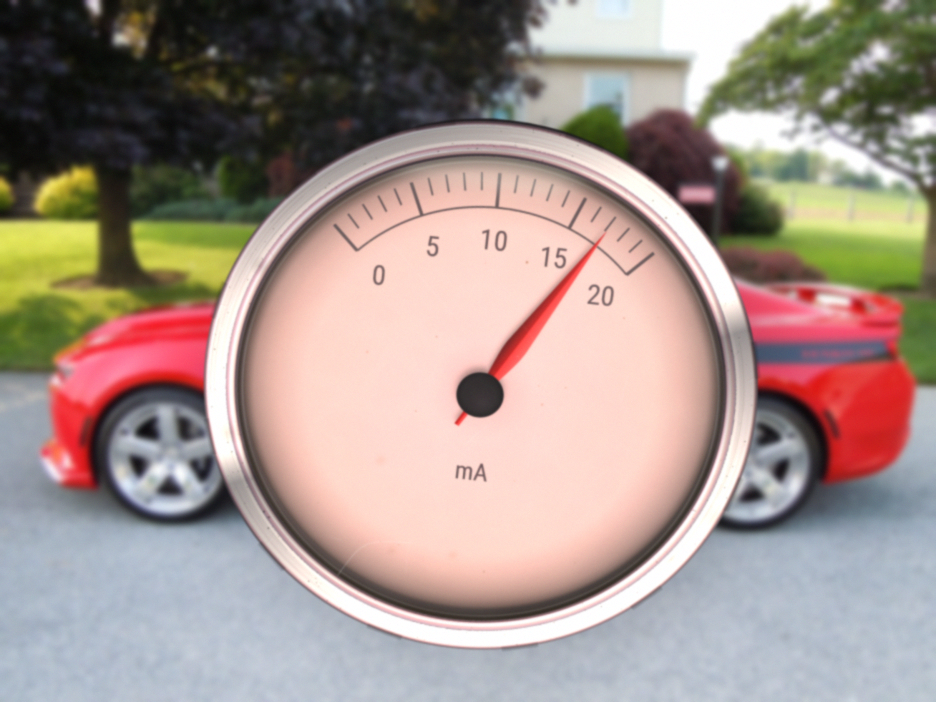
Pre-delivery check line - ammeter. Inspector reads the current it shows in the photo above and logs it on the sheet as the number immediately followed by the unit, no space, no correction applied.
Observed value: 17mA
